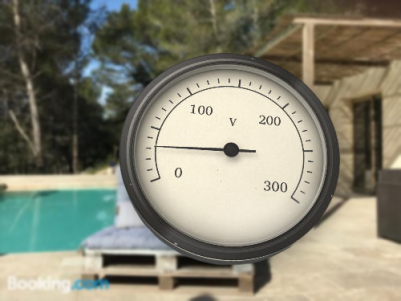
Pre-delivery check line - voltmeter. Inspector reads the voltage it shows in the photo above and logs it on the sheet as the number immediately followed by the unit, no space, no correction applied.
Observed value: 30V
